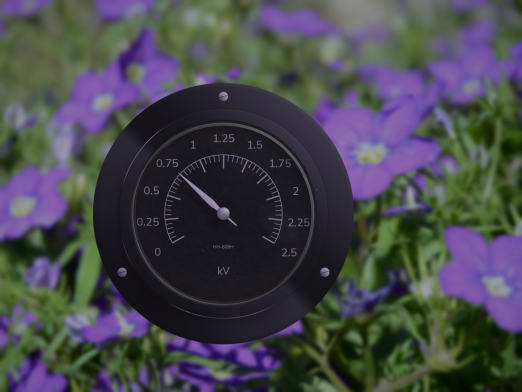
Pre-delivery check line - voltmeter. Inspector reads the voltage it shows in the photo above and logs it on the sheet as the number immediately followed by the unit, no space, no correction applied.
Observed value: 0.75kV
